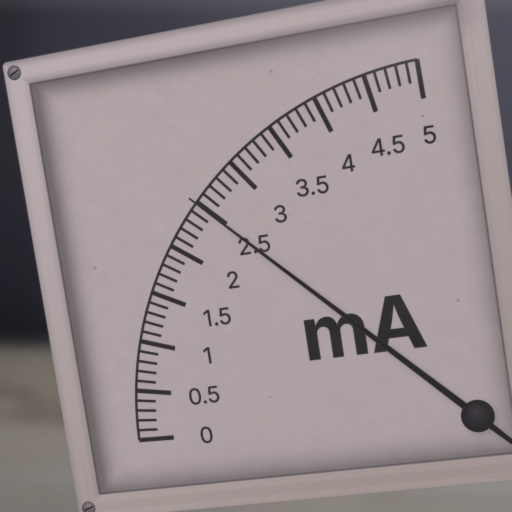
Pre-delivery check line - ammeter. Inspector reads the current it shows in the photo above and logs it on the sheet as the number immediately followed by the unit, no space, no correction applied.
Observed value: 2.5mA
